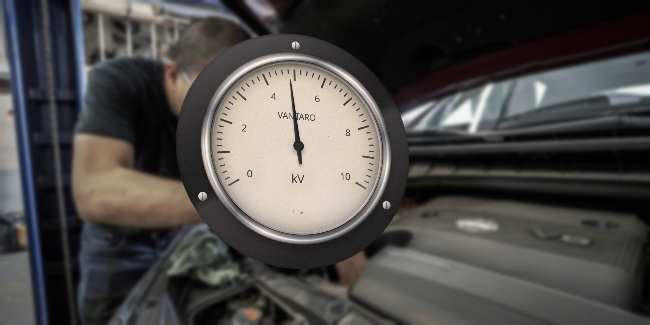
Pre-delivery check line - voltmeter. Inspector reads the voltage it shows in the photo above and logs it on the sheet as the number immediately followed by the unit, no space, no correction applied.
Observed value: 4.8kV
